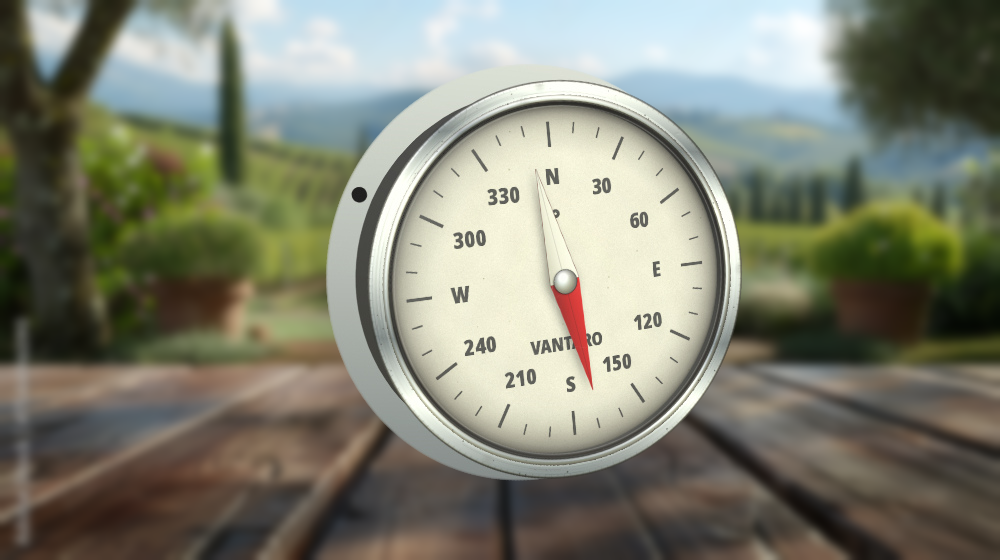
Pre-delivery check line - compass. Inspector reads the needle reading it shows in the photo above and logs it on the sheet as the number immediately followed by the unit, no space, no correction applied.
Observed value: 170°
